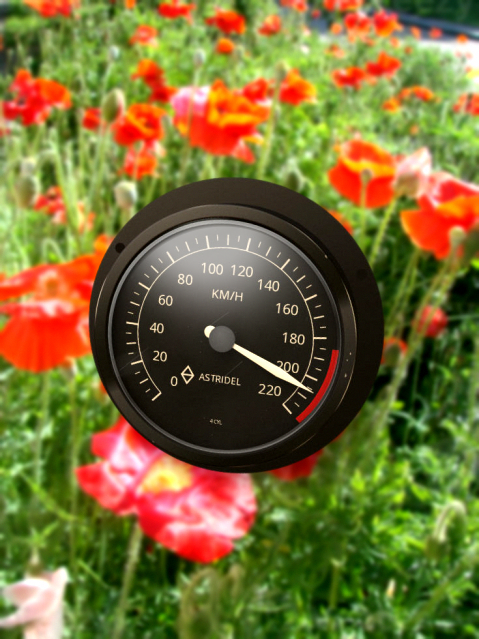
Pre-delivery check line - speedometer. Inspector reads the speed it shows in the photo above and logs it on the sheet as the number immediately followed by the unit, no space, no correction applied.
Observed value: 205km/h
